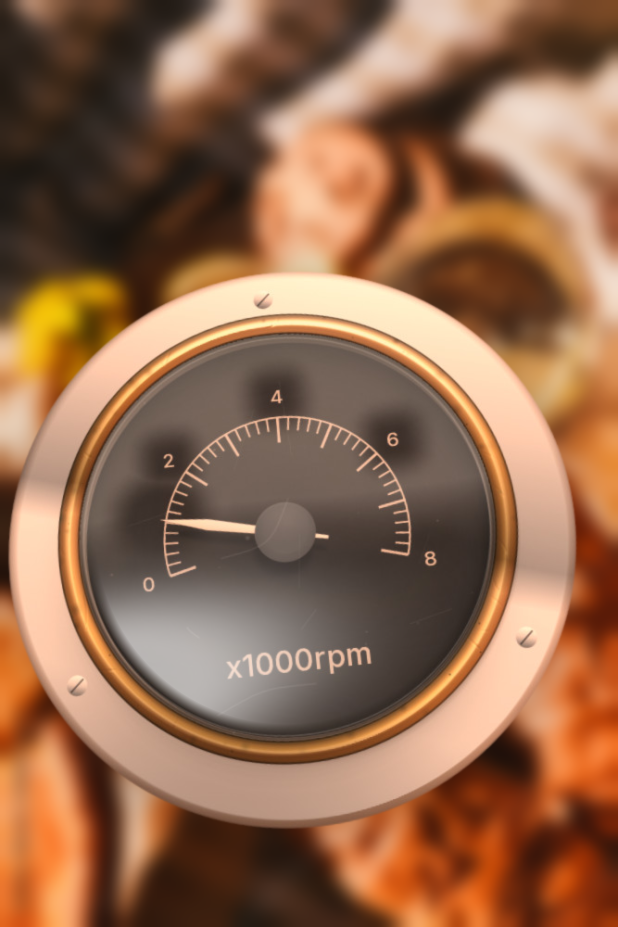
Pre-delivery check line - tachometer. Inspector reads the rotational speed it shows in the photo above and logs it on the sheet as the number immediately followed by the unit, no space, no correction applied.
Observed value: 1000rpm
